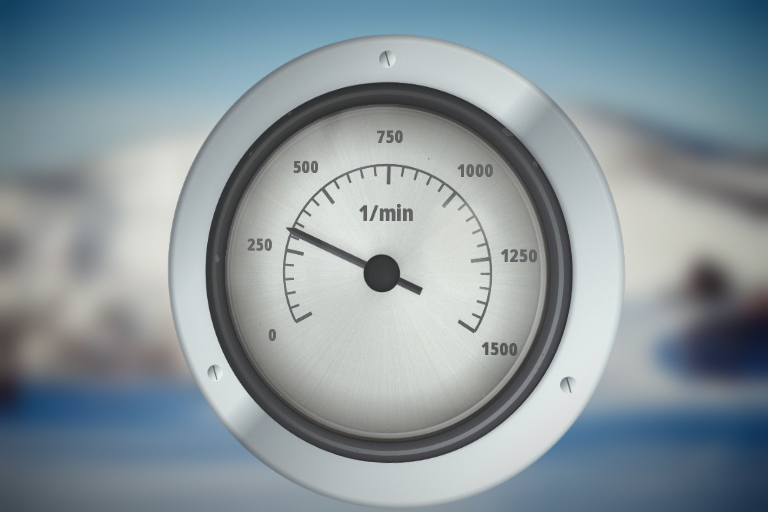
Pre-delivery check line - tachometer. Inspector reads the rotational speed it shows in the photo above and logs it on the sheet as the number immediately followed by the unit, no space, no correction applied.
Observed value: 325rpm
